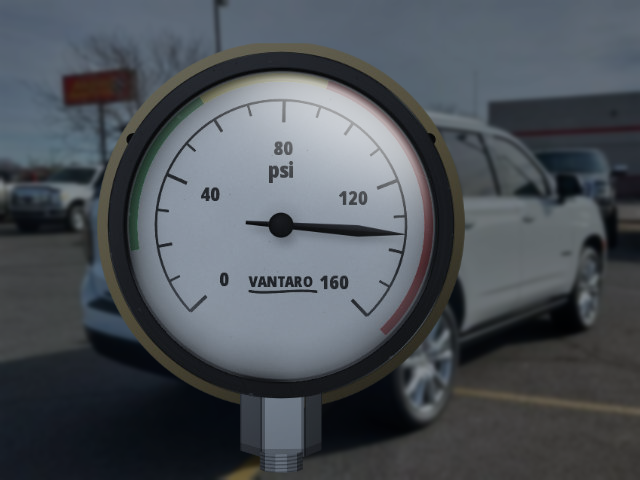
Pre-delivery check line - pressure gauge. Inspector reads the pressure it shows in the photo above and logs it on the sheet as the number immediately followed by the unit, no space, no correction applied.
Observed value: 135psi
